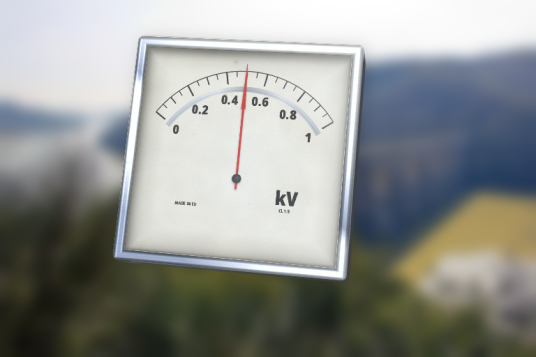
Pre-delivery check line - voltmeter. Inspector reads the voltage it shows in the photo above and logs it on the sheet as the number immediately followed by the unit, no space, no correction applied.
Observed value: 0.5kV
